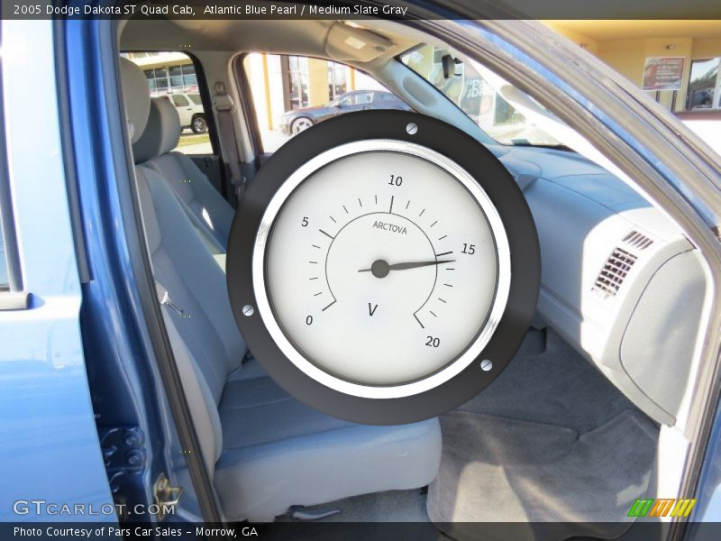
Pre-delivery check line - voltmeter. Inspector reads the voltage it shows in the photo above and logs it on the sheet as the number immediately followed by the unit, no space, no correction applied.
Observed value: 15.5V
